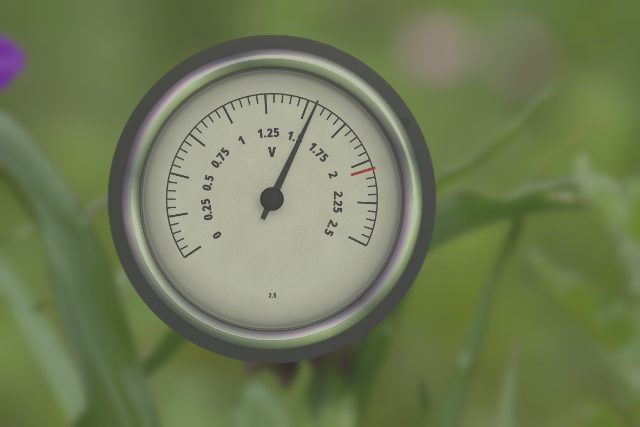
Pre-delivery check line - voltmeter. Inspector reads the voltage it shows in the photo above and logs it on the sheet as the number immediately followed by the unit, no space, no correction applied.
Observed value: 1.55V
